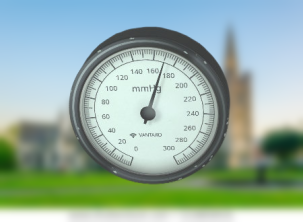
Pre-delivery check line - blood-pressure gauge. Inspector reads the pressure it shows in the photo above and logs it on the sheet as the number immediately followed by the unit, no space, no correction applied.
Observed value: 170mmHg
